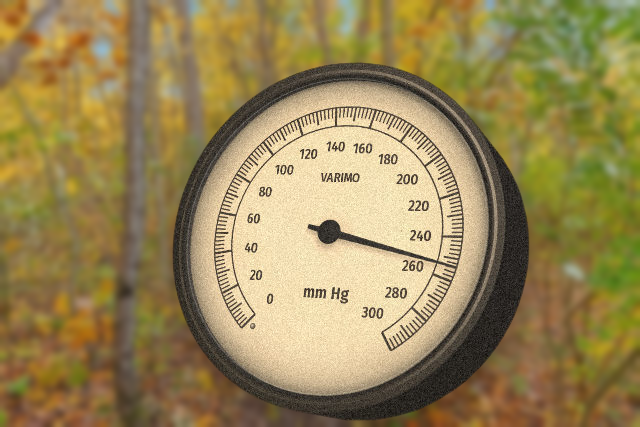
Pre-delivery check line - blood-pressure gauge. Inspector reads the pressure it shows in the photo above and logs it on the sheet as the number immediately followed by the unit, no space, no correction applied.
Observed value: 254mmHg
